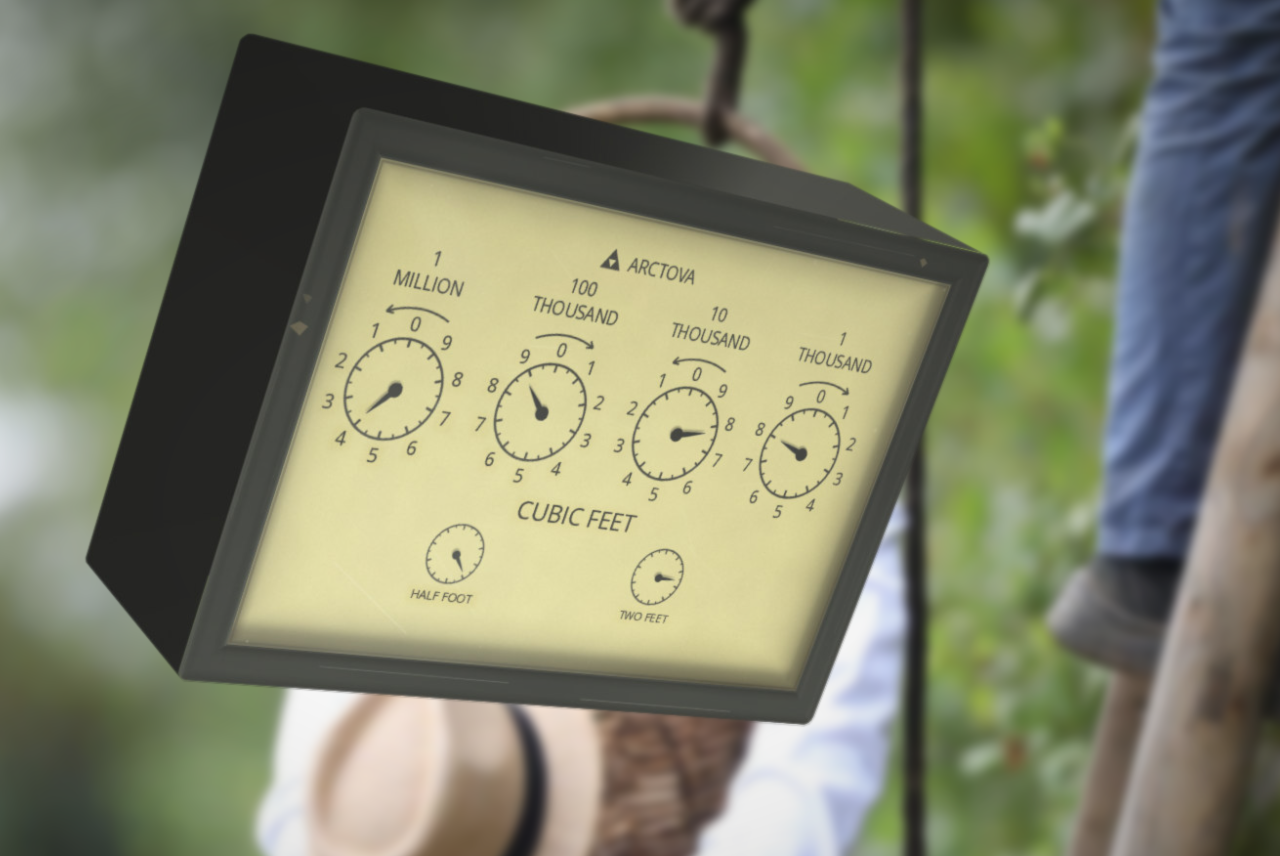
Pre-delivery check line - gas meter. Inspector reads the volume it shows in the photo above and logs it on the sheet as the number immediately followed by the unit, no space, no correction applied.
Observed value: 387800ft³
